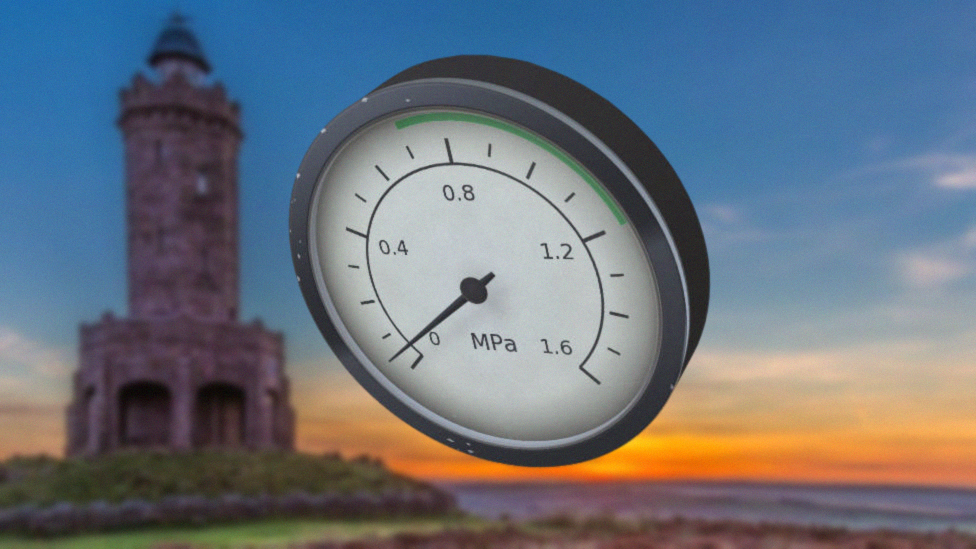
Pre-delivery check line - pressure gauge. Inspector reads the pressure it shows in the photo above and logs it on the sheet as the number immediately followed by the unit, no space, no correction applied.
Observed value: 0.05MPa
